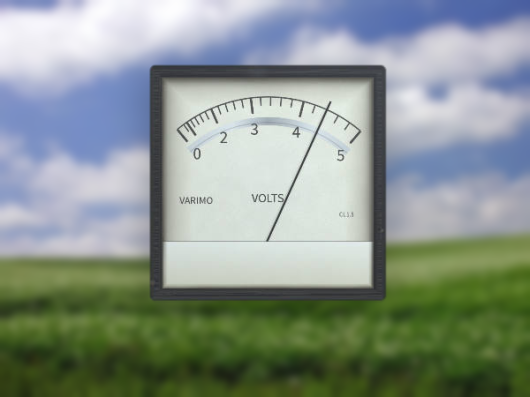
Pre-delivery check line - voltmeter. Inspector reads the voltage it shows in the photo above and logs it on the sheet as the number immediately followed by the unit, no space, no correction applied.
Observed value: 4.4V
